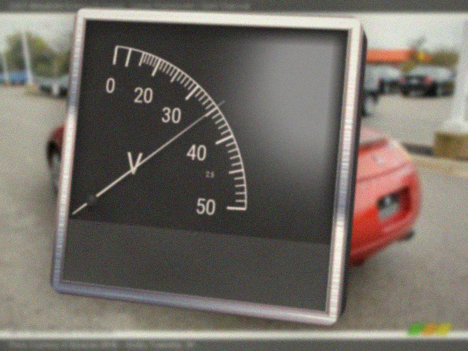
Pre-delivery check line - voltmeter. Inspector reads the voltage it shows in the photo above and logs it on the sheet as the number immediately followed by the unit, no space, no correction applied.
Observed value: 35V
